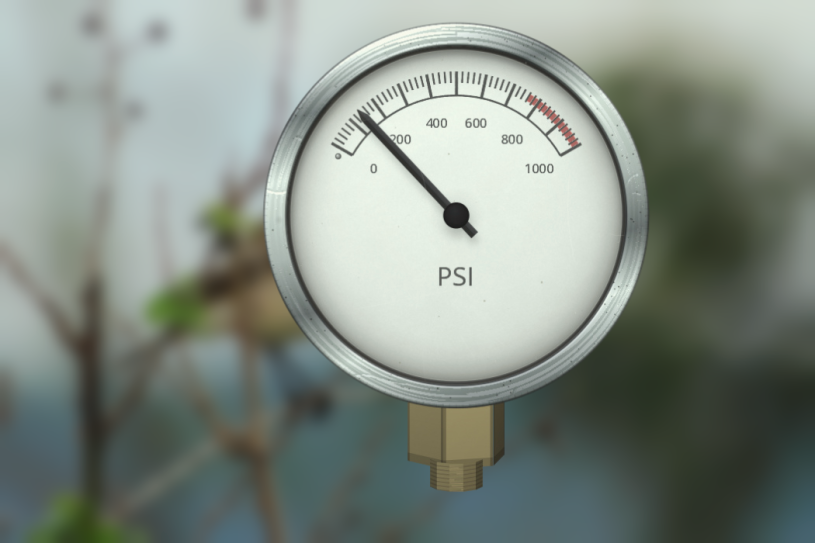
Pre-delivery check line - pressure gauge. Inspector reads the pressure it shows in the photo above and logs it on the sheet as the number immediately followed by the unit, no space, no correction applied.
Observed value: 140psi
